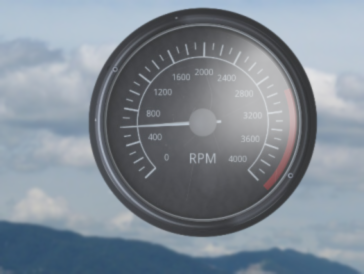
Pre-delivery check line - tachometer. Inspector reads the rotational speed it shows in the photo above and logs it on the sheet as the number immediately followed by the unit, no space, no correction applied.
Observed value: 600rpm
